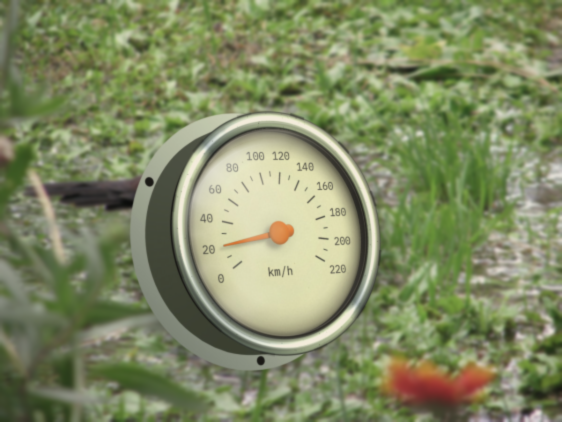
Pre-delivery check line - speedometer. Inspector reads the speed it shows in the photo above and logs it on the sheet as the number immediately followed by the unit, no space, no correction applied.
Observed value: 20km/h
